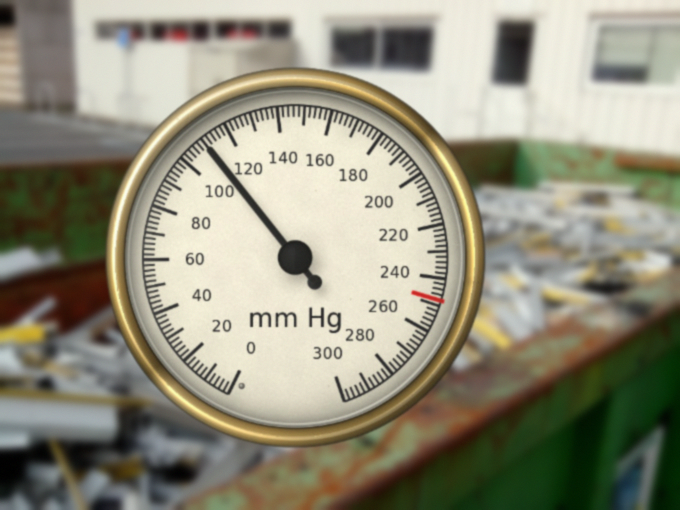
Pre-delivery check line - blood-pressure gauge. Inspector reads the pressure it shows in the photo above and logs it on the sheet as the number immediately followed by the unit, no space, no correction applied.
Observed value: 110mmHg
